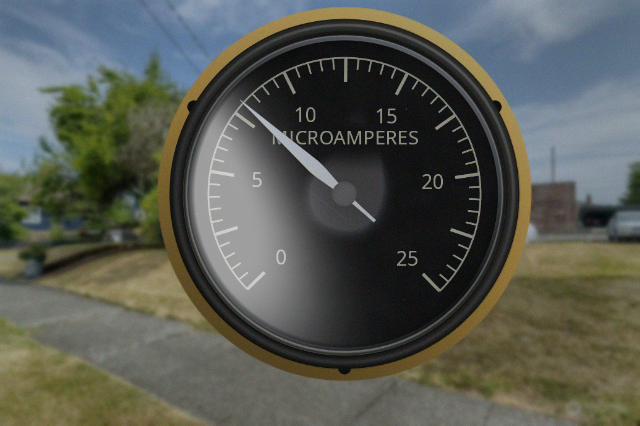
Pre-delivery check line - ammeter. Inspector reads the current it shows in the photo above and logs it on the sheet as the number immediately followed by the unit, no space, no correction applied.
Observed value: 8µA
